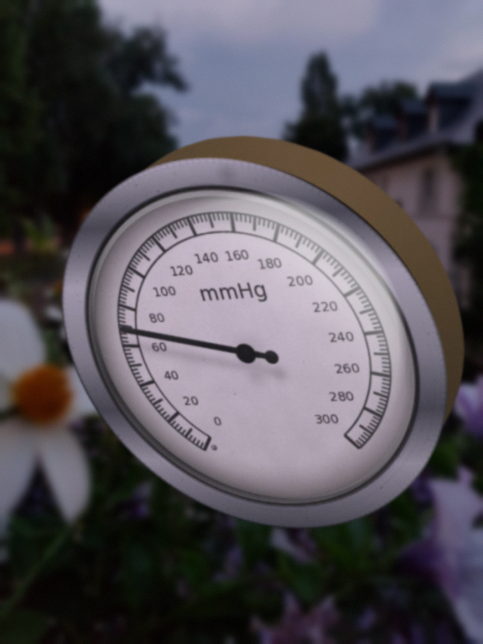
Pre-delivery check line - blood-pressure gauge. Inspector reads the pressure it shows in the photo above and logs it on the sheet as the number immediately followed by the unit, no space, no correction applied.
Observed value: 70mmHg
